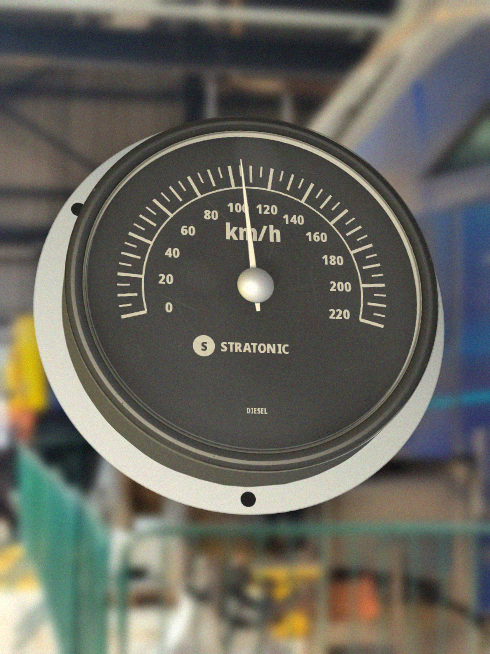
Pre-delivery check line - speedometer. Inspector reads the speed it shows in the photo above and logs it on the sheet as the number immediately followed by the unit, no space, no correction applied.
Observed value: 105km/h
